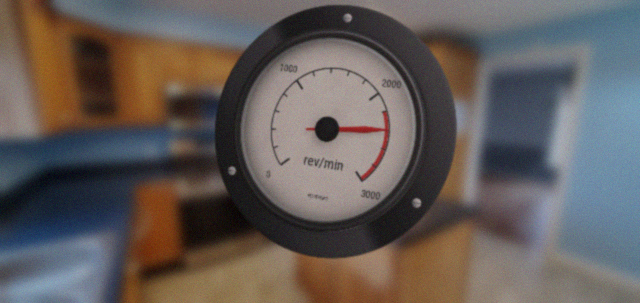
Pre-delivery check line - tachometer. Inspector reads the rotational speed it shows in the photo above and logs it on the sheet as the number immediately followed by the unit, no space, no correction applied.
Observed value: 2400rpm
